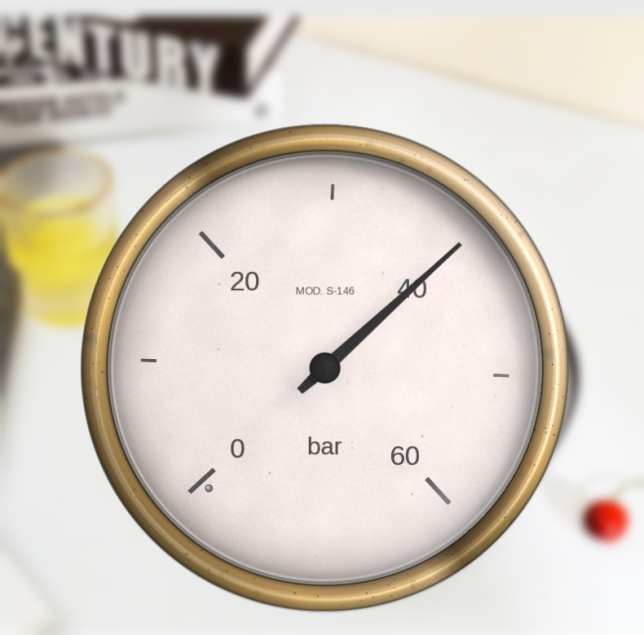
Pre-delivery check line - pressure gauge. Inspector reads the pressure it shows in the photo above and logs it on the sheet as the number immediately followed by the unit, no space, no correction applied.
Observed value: 40bar
